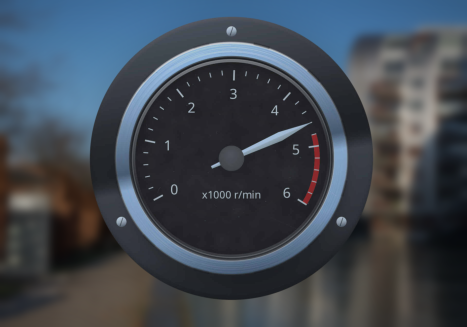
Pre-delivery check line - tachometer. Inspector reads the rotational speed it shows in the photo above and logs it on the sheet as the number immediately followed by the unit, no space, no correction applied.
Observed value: 4600rpm
